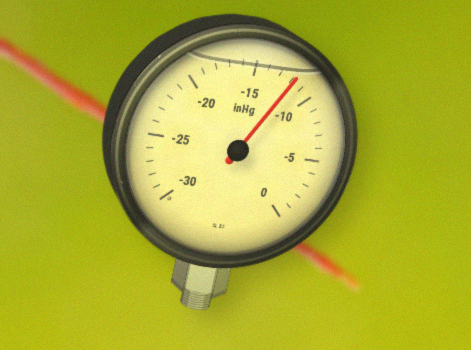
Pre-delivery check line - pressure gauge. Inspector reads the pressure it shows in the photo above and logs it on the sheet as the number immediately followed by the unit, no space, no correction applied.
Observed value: -12inHg
